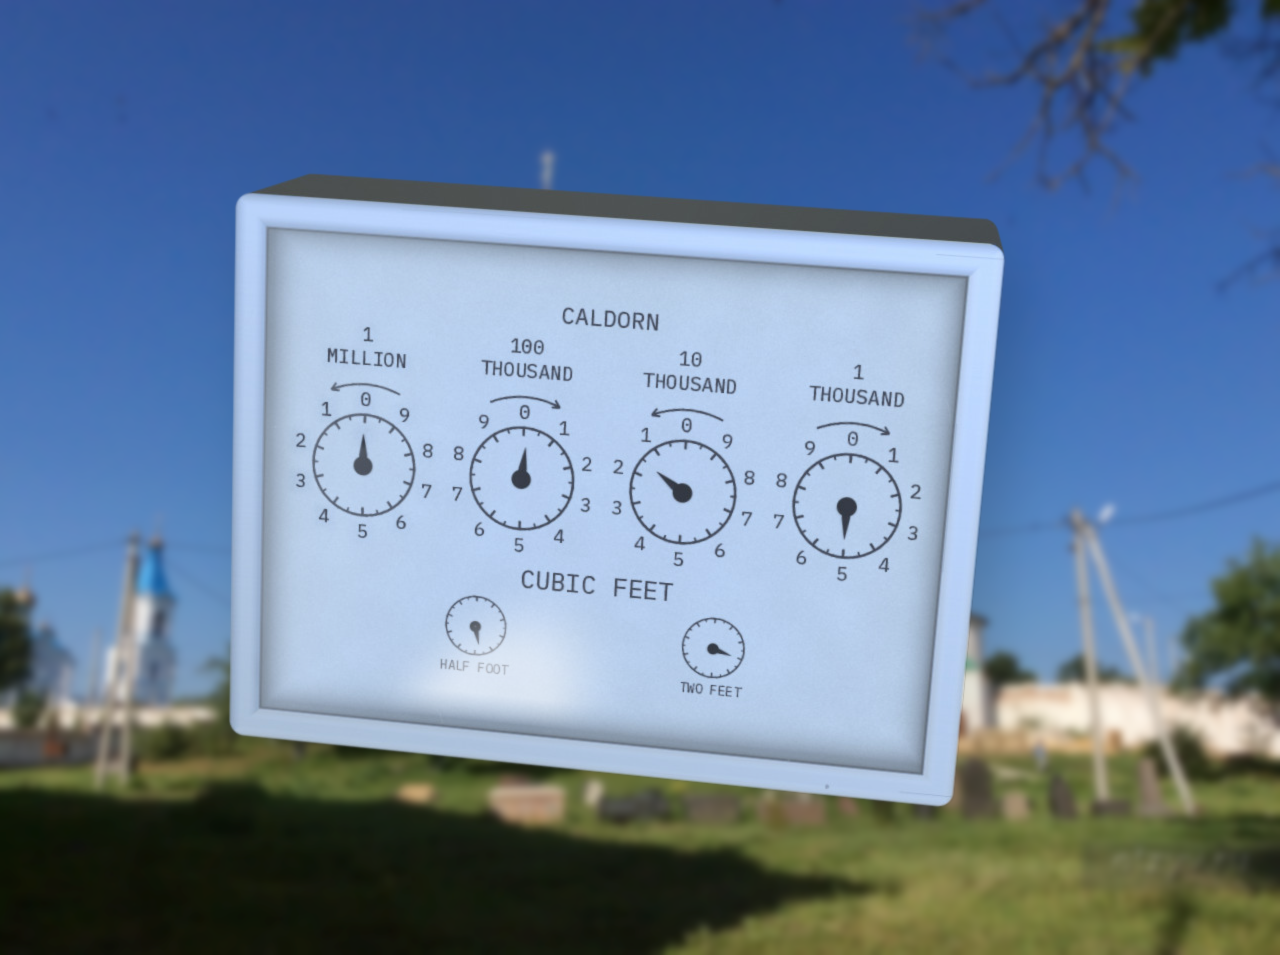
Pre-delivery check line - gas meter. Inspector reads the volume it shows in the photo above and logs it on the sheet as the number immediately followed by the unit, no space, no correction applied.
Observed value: 1500ft³
